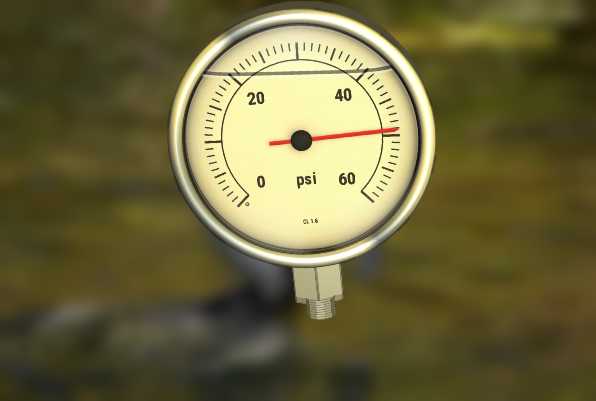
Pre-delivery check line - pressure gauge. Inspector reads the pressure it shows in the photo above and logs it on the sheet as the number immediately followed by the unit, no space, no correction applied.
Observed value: 49psi
